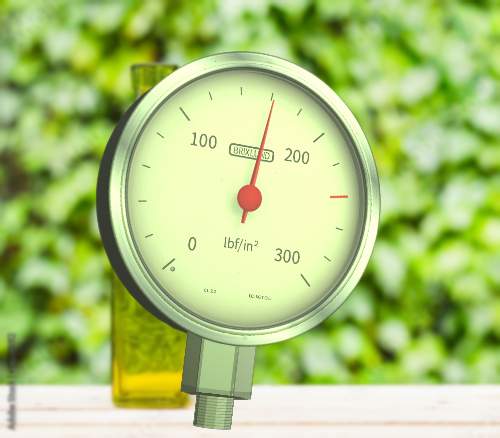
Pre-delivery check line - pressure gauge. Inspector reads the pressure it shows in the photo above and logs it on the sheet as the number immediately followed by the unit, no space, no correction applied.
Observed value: 160psi
